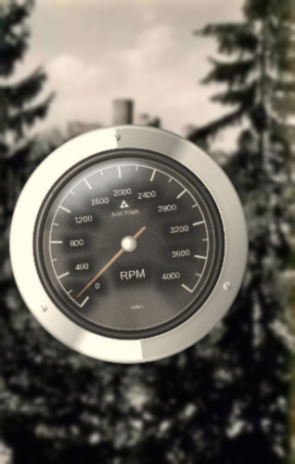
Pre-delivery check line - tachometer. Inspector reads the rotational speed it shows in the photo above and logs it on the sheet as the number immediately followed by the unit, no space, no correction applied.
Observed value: 100rpm
